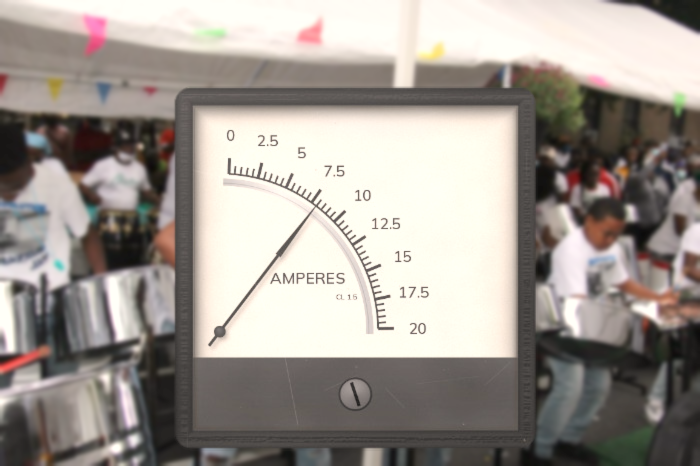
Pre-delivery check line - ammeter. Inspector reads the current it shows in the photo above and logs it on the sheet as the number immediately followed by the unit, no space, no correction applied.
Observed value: 8A
